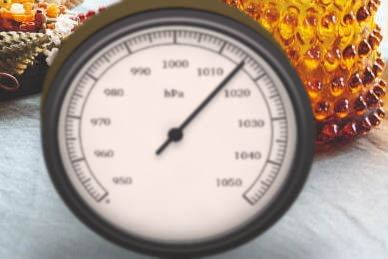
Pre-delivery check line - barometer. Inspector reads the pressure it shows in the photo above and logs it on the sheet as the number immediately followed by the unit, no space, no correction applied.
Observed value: 1015hPa
